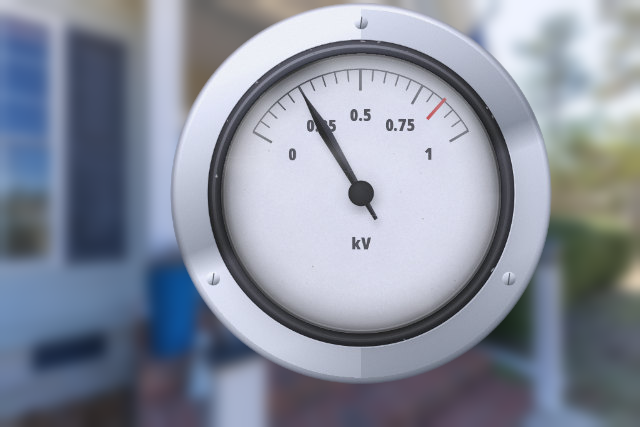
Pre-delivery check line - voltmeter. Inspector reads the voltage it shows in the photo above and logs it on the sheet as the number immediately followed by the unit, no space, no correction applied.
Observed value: 0.25kV
